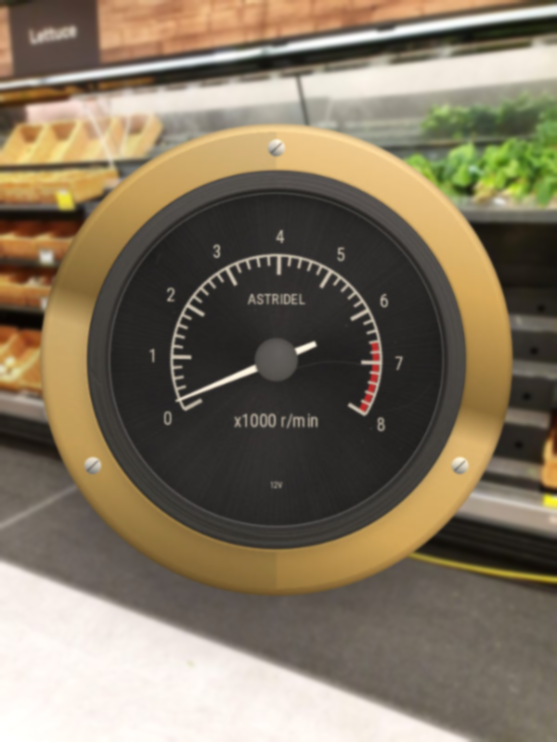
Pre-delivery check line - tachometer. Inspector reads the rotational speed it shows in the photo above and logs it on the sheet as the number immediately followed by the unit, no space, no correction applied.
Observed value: 200rpm
